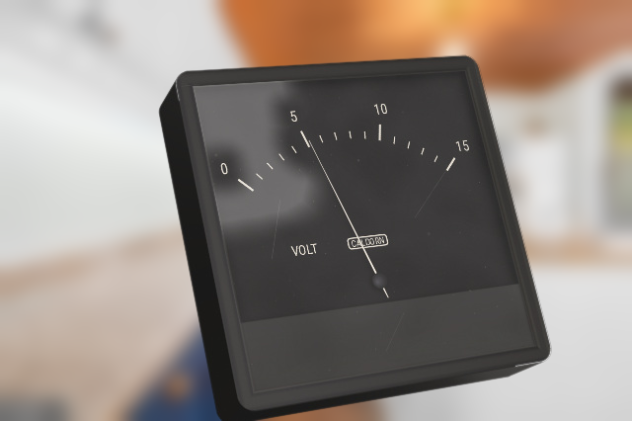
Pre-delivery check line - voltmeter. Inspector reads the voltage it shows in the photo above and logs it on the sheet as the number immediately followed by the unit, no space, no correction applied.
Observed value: 5V
